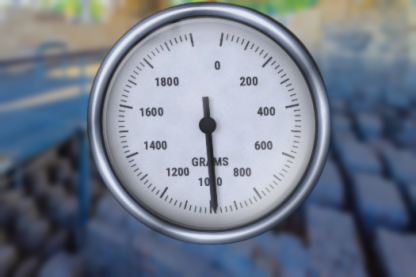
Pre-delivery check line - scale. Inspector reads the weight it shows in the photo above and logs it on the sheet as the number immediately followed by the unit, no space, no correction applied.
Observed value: 980g
